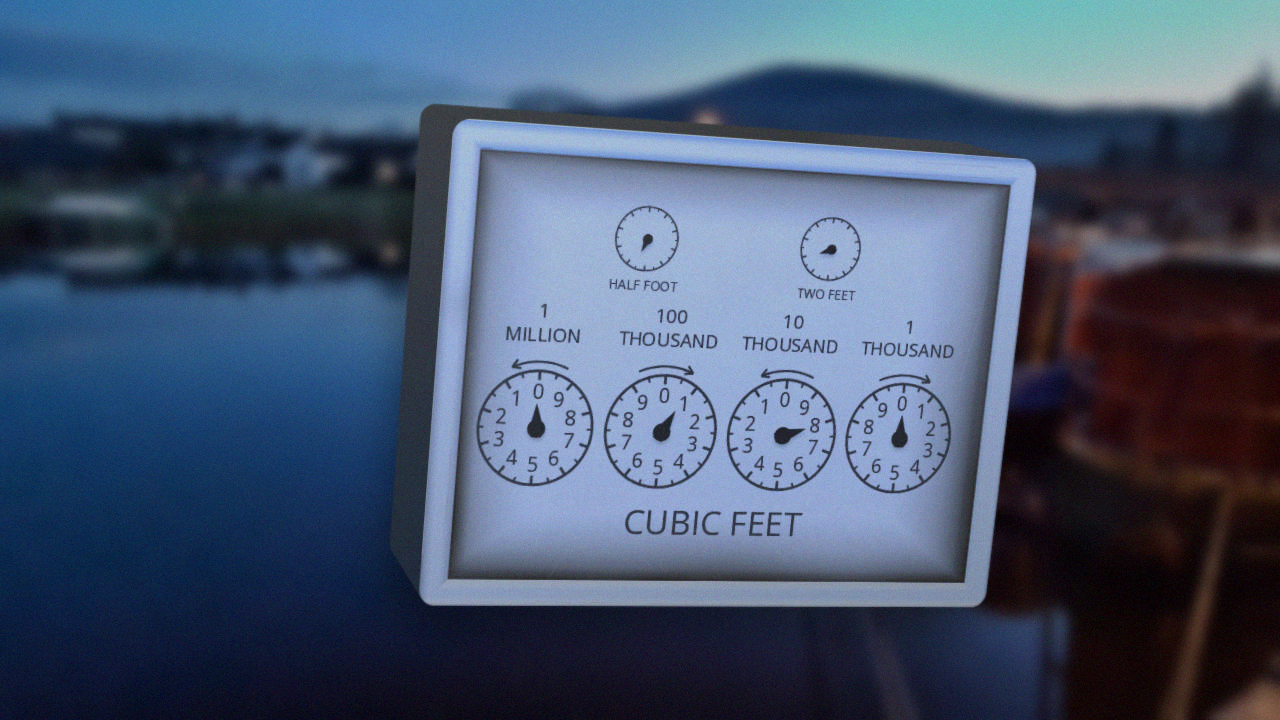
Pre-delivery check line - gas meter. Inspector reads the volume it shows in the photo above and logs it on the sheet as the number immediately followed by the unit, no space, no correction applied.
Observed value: 8000ft³
